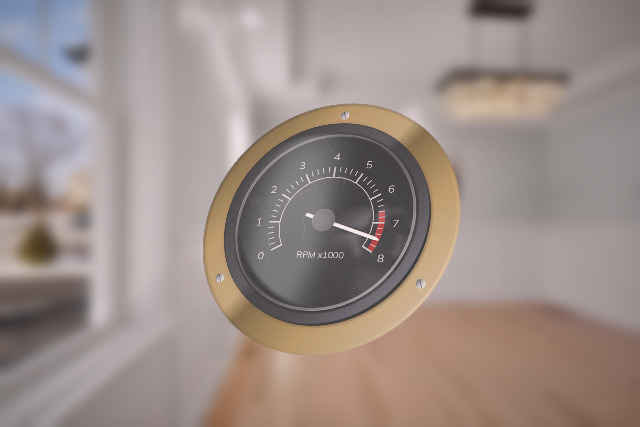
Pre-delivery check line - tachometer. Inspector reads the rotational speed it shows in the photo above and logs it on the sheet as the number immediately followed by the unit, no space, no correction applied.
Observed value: 7600rpm
